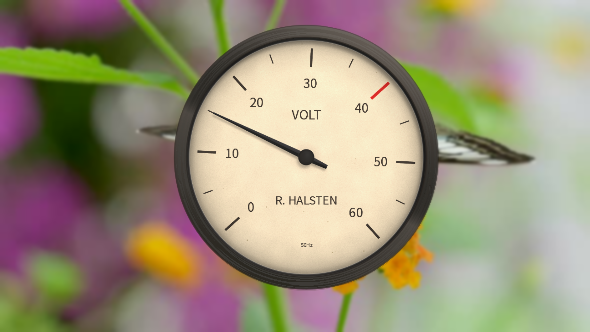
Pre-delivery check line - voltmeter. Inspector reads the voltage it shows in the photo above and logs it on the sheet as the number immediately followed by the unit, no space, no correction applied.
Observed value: 15V
